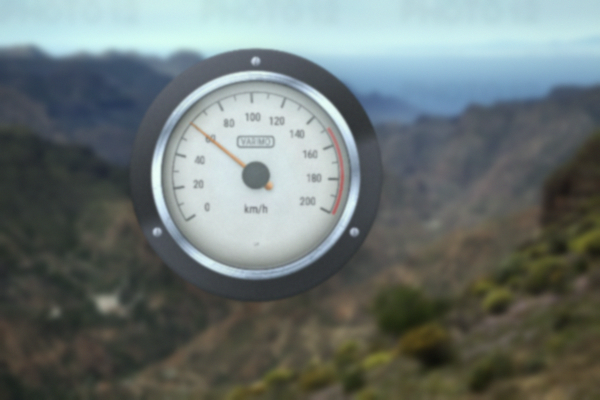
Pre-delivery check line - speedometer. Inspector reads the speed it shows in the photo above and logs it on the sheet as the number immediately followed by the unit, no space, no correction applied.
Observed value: 60km/h
